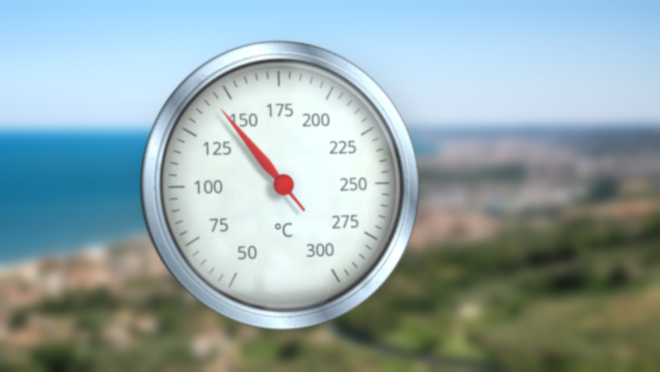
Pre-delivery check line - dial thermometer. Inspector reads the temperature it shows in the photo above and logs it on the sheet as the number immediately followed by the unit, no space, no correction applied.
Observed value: 142.5°C
